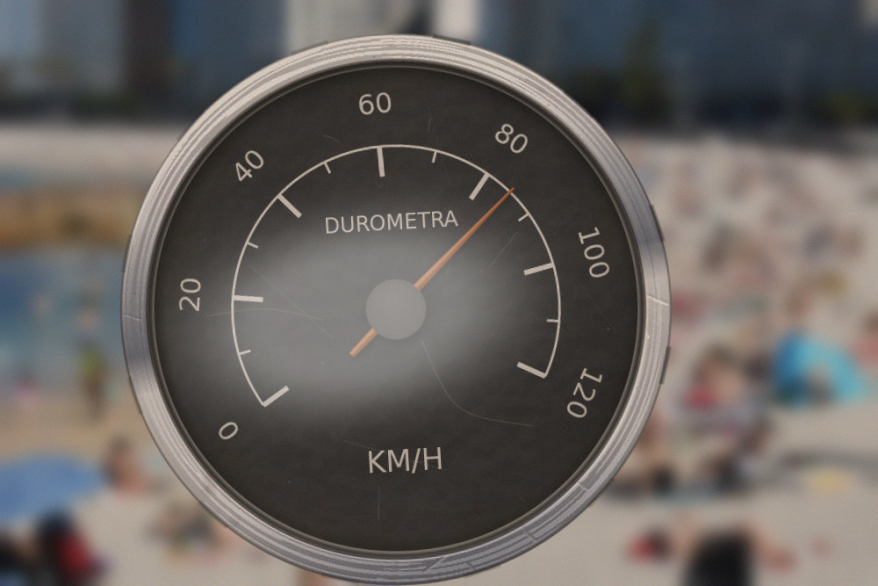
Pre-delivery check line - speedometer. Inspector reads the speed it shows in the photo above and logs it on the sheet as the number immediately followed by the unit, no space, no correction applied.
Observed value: 85km/h
